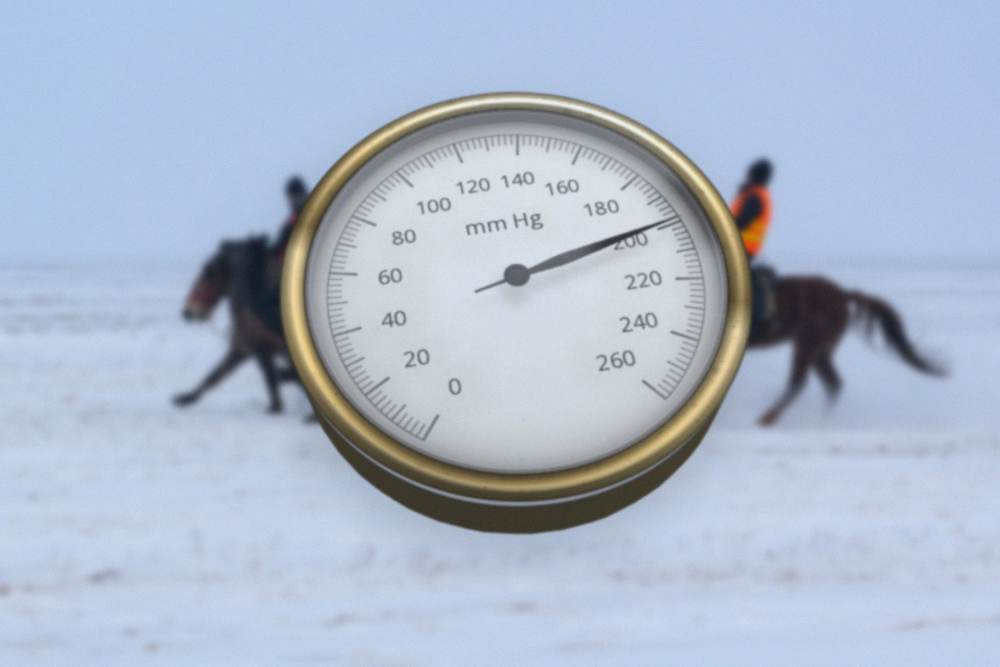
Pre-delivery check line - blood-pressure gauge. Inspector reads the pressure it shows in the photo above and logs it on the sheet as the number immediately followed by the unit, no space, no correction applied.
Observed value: 200mmHg
